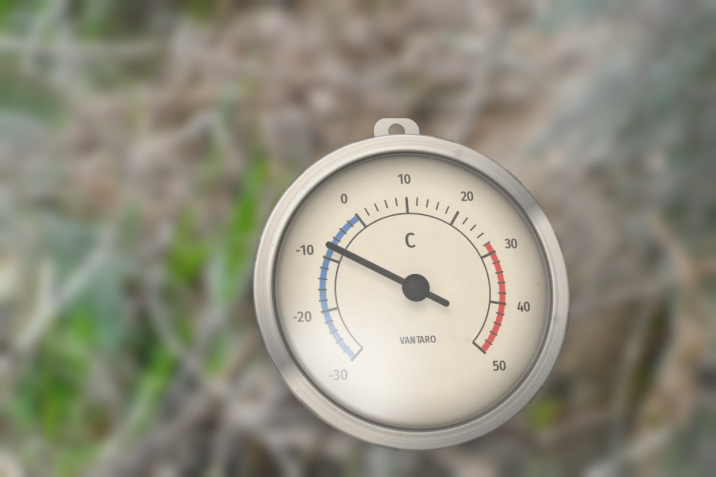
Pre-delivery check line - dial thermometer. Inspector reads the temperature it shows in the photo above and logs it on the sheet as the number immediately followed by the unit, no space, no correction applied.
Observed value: -8°C
